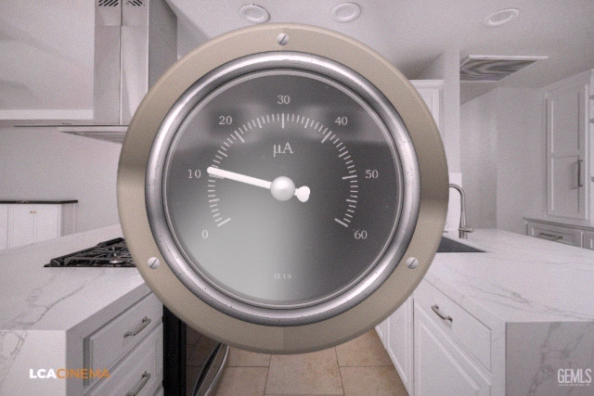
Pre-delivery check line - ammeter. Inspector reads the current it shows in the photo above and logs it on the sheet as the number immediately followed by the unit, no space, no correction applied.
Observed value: 11µA
